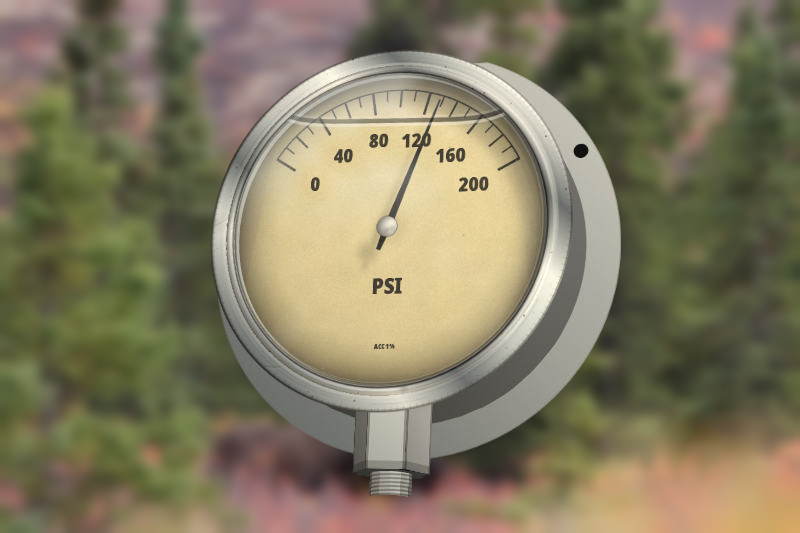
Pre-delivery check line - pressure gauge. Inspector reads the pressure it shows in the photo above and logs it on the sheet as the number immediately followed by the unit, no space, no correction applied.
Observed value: 130psi
